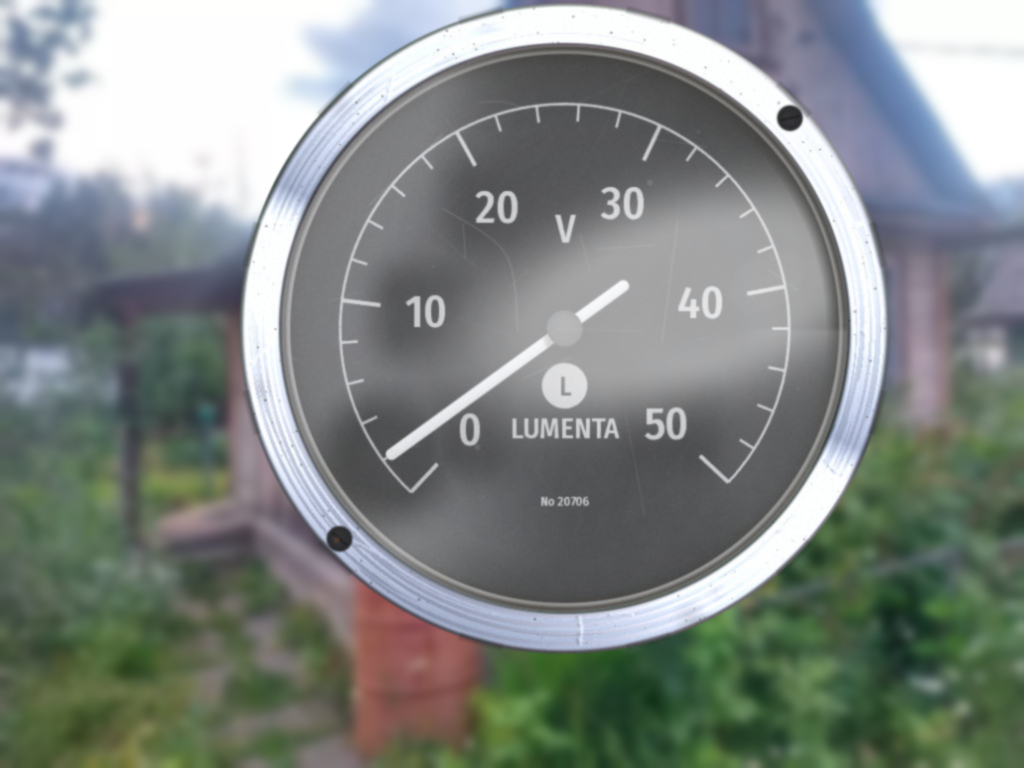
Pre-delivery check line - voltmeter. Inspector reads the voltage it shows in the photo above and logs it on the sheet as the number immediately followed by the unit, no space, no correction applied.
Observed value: 2V
